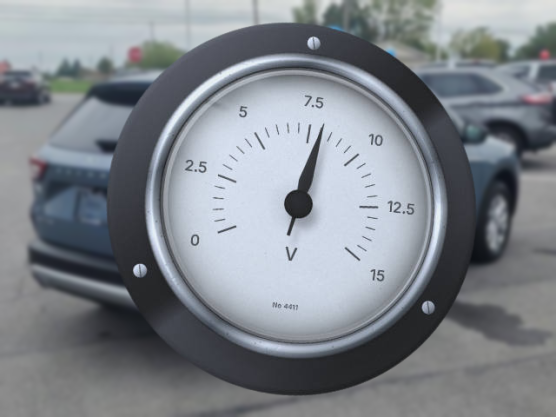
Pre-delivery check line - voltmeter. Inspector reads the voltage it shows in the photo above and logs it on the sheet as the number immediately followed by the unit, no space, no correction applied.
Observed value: 8V
